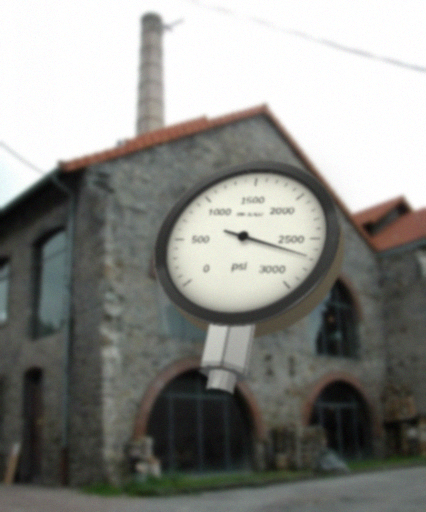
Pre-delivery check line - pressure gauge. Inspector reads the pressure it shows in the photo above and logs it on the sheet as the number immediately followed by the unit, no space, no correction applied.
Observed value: 2700psi
